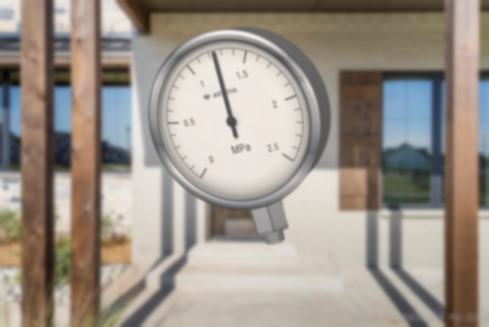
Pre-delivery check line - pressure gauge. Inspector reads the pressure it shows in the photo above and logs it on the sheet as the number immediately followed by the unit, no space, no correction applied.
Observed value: 1.25MPa
